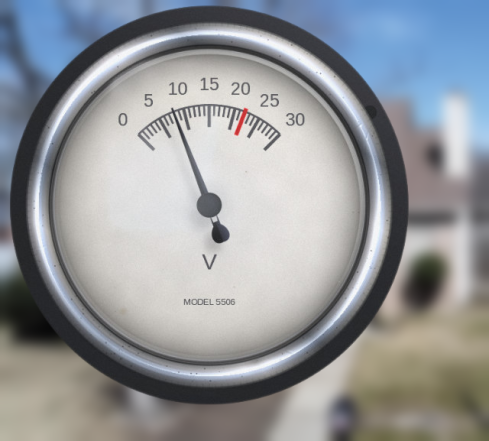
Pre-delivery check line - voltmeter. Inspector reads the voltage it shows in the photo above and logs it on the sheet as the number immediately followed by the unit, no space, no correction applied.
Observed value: 8V
